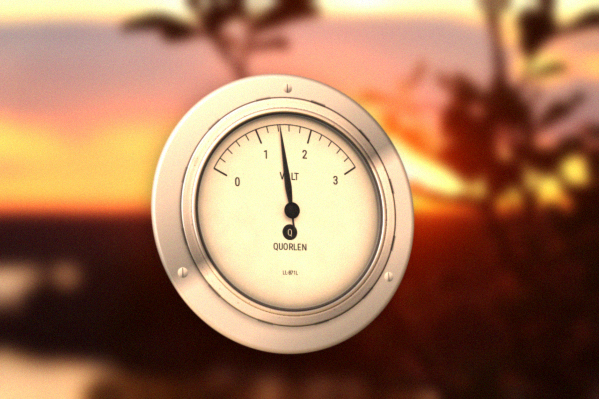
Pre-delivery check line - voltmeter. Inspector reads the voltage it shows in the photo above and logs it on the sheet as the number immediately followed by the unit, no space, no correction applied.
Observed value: 1.4V
